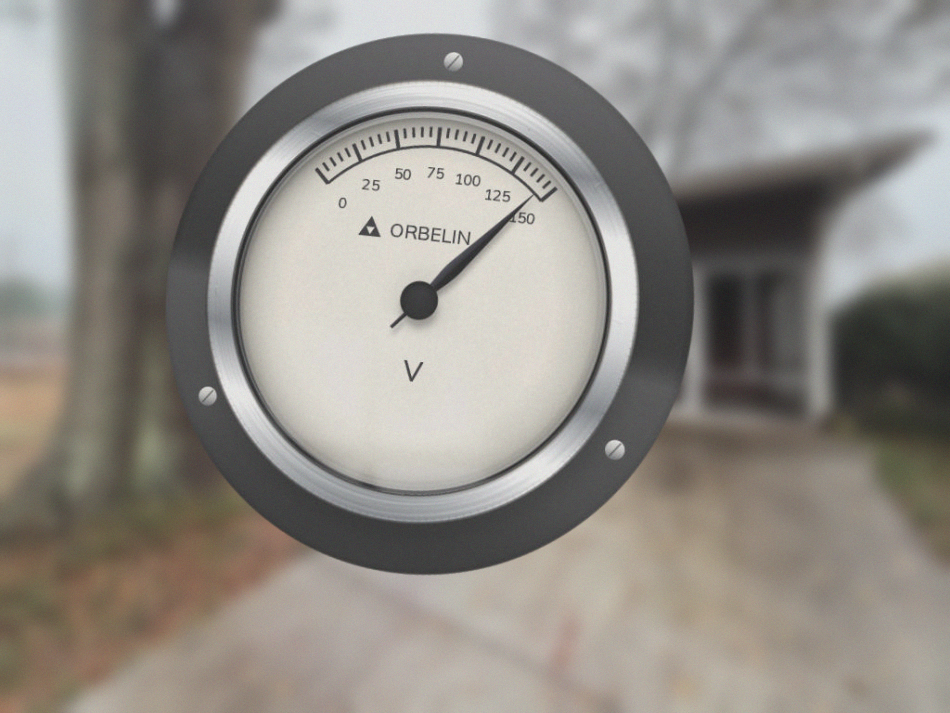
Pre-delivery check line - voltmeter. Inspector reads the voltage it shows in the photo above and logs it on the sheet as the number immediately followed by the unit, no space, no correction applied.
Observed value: 145V
